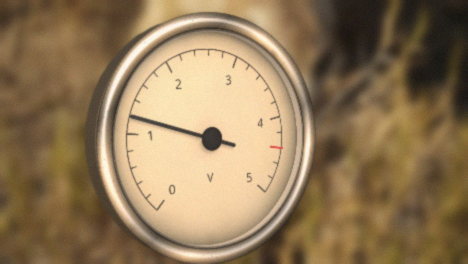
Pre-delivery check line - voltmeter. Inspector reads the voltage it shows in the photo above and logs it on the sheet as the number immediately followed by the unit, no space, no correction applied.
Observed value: 1.2V
